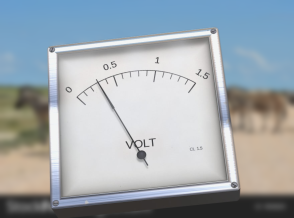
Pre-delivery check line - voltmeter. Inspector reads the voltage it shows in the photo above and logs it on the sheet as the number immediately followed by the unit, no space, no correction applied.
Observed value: 0.3V
